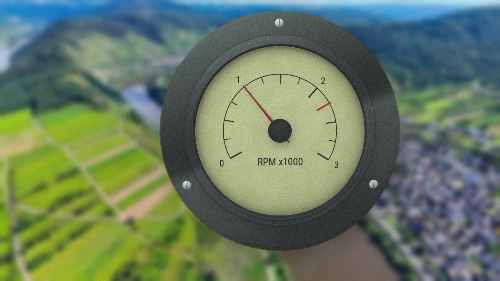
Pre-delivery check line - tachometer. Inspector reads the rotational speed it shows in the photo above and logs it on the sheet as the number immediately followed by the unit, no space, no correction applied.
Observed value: 1000rpm
